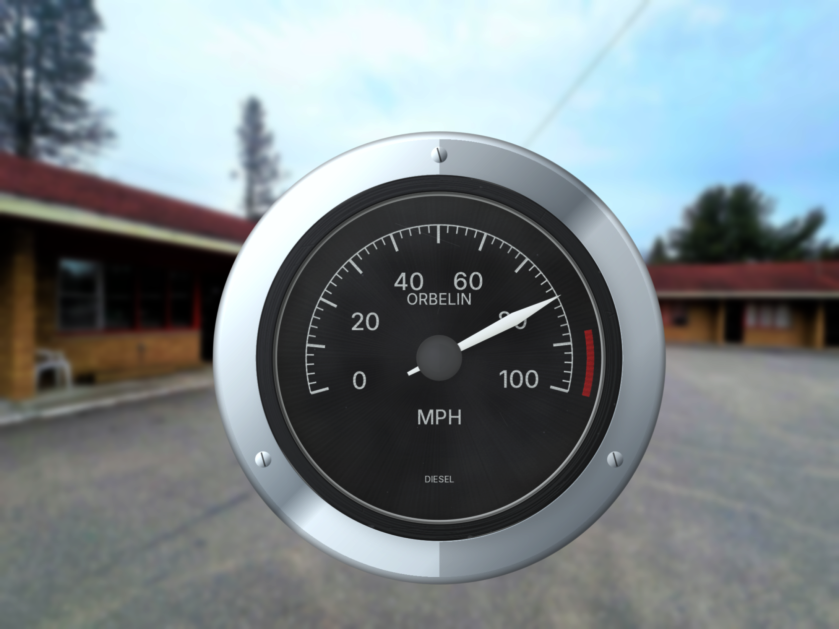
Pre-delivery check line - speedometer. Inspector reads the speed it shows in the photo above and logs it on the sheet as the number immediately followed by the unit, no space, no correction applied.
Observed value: 80mph
